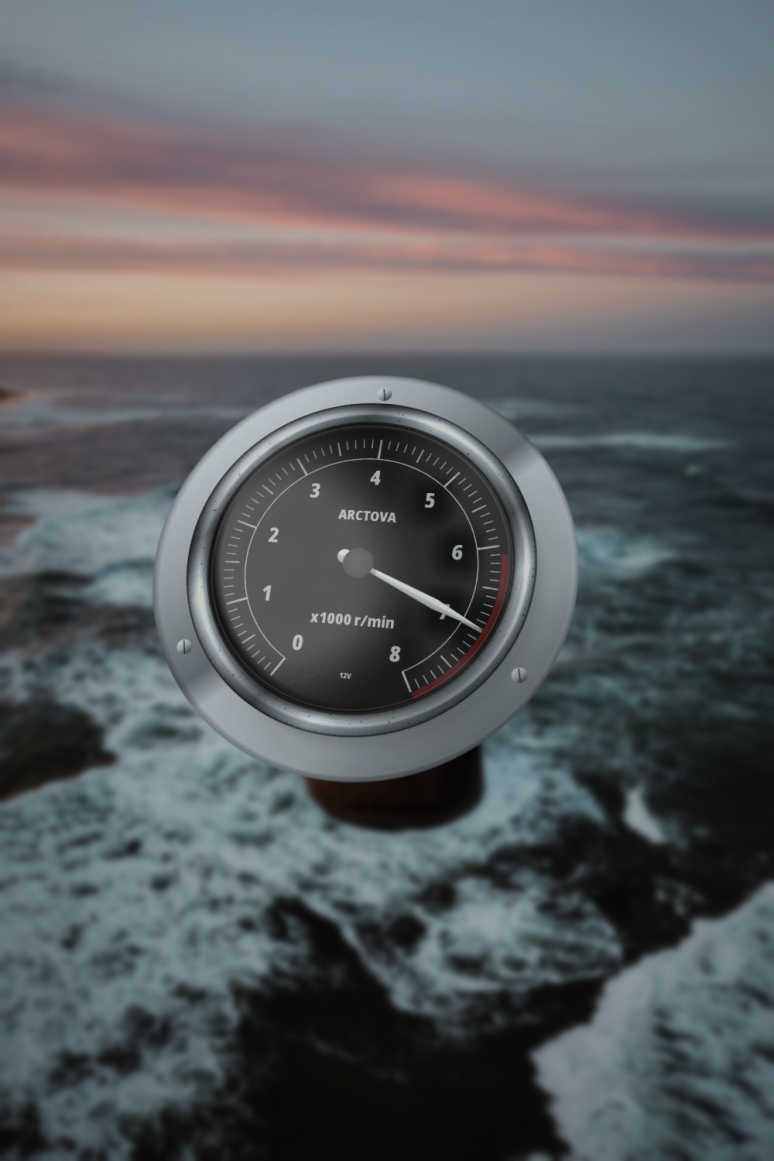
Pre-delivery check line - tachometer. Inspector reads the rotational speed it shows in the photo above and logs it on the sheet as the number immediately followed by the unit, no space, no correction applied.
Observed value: 7000rpm
